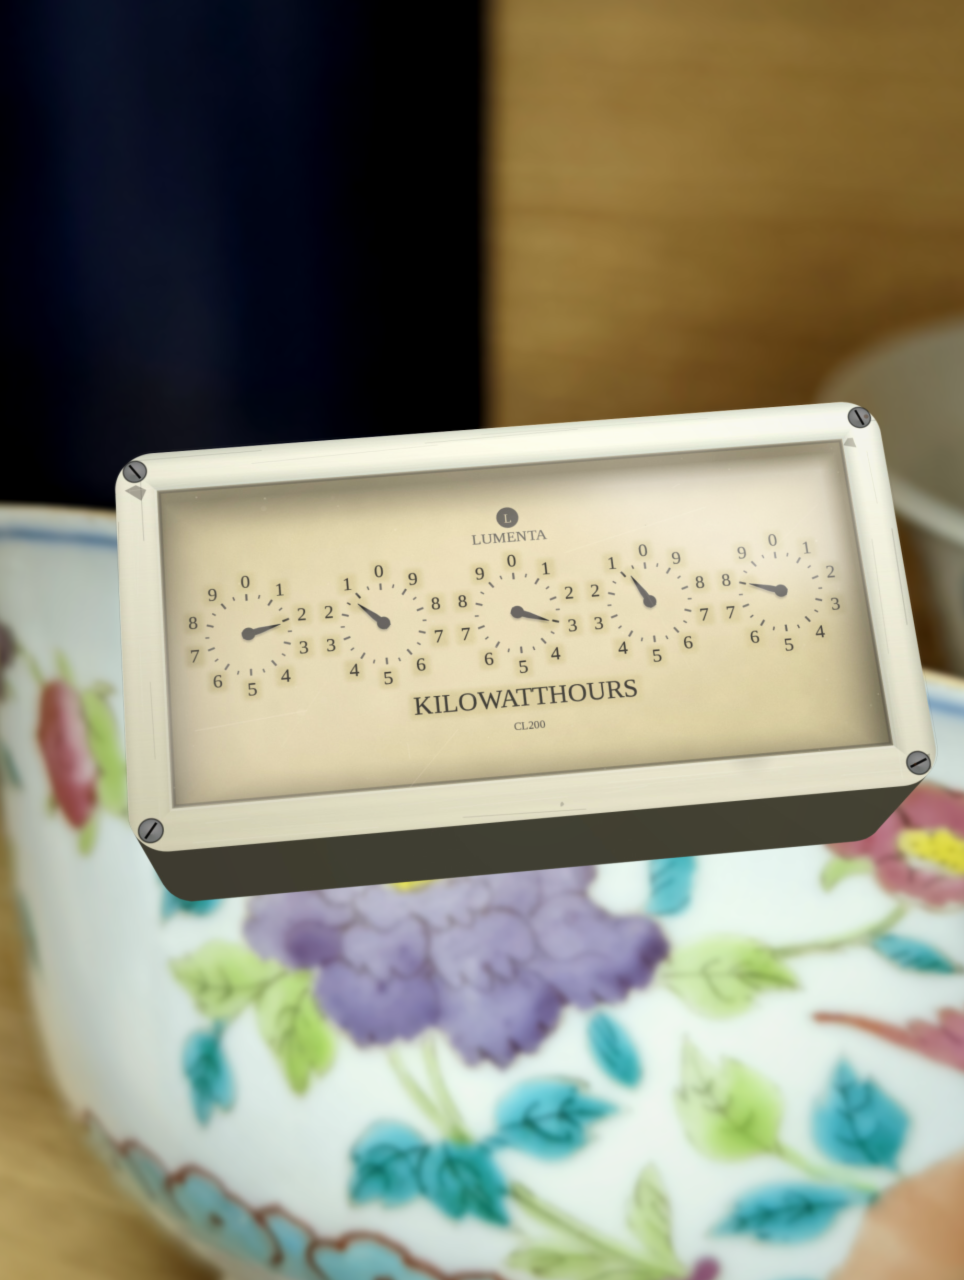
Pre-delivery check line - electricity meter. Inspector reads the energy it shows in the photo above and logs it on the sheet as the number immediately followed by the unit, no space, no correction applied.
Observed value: 21308kWh
